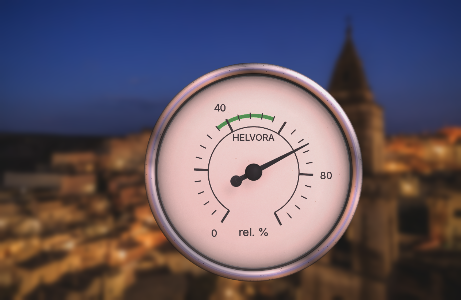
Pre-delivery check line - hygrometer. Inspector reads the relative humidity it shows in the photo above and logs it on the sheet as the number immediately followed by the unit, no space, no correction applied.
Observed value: 70%
